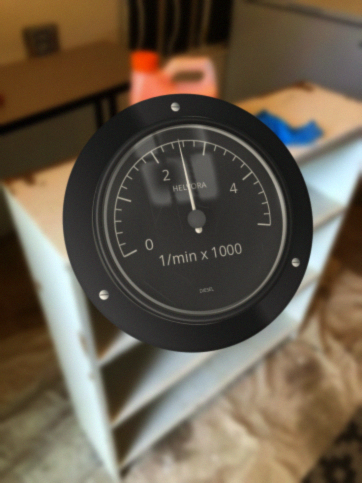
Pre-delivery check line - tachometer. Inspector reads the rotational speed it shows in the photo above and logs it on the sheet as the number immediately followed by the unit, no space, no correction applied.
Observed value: 2500rpm
